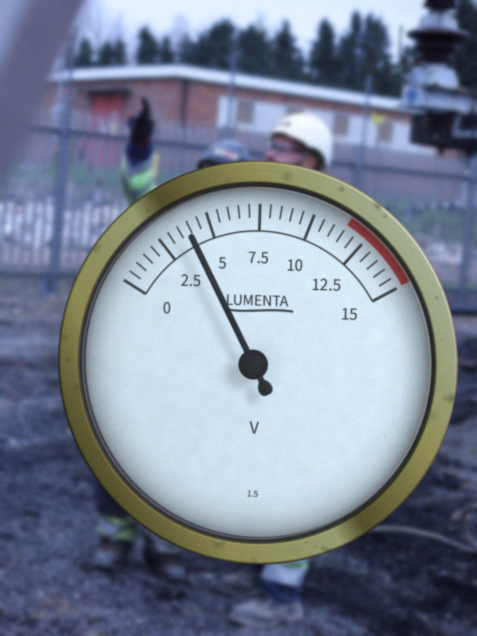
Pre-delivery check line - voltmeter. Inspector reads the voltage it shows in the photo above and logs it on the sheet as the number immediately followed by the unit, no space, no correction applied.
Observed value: 4V
